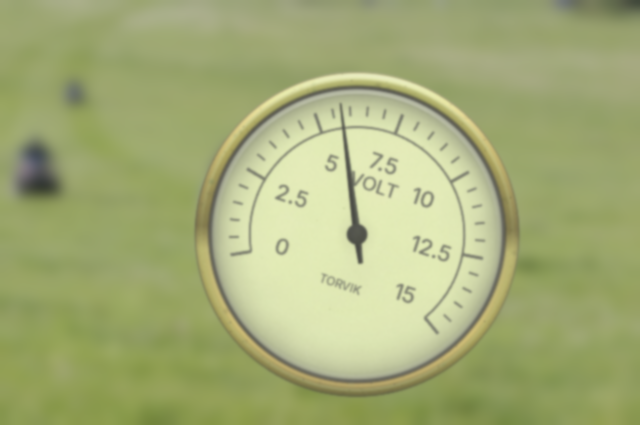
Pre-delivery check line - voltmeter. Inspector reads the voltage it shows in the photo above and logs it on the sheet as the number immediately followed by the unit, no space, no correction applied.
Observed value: 5.75V
